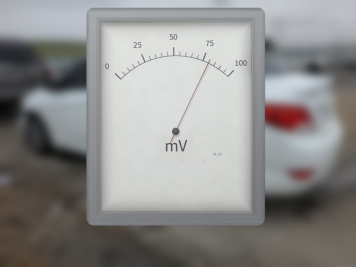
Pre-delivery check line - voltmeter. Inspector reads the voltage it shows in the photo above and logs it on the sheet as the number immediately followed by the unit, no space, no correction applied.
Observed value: 80mV
